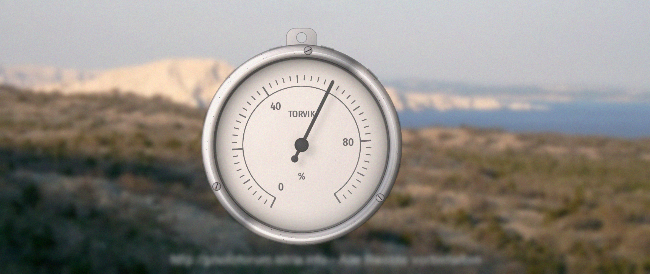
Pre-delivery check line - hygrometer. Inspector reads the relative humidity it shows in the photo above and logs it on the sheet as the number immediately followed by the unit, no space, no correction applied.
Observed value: 60%
